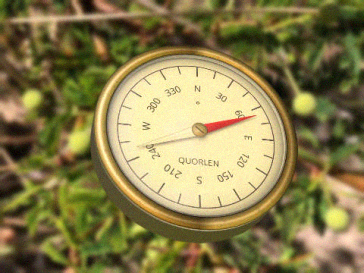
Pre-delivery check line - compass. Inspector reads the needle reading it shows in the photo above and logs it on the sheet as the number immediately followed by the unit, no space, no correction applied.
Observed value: 67.5°
